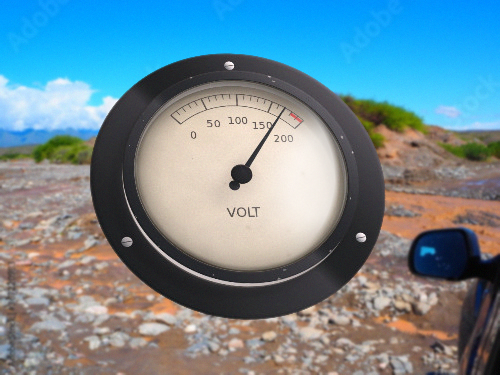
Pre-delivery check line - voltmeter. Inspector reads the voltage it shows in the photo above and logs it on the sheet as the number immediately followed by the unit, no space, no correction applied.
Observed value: 170V
